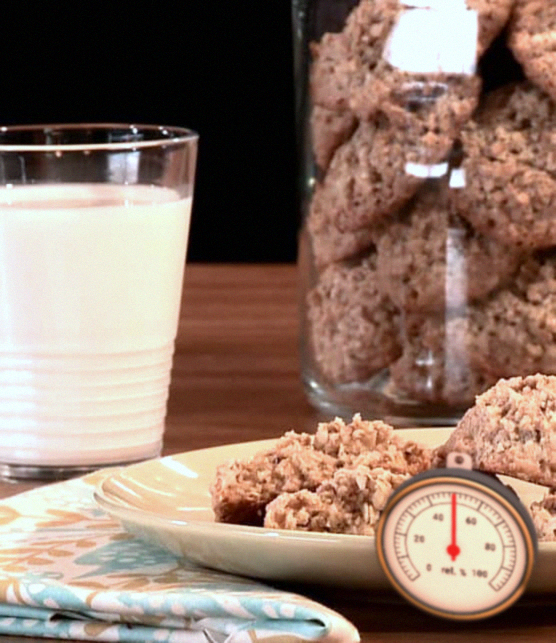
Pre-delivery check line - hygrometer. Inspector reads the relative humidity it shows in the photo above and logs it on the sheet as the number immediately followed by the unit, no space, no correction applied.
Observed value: 50%
